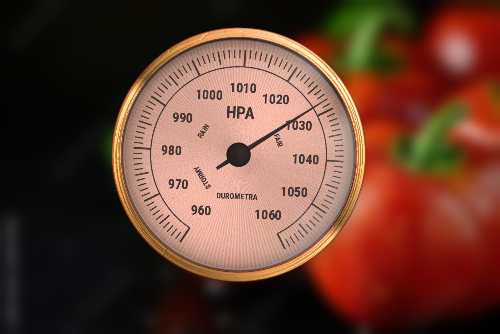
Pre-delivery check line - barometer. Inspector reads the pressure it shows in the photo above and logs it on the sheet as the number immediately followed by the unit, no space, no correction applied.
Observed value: 1028hPa
